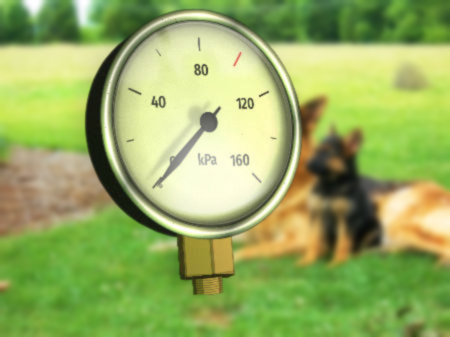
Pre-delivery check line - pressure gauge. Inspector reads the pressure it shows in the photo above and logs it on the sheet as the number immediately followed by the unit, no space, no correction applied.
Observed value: 0kPa
